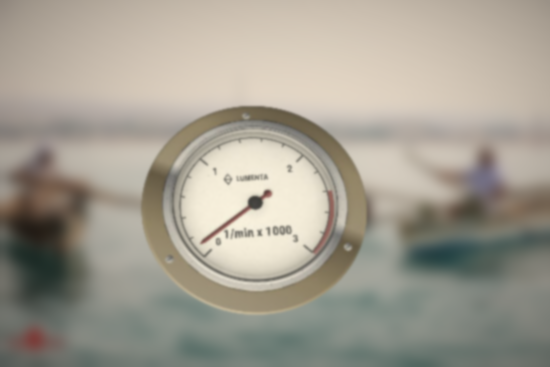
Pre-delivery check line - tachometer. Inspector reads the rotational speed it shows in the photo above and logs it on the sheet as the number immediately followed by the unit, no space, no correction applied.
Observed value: 100rpm
